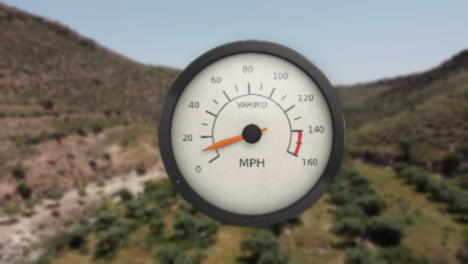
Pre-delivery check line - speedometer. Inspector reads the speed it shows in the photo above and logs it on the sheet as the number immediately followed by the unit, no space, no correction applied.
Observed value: 10mph
